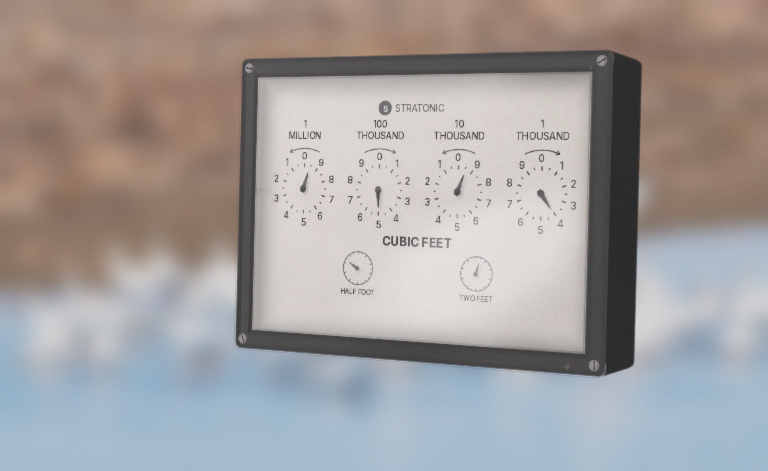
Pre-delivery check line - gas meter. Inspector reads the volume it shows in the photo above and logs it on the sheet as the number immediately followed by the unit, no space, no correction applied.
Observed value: 949400ft³
